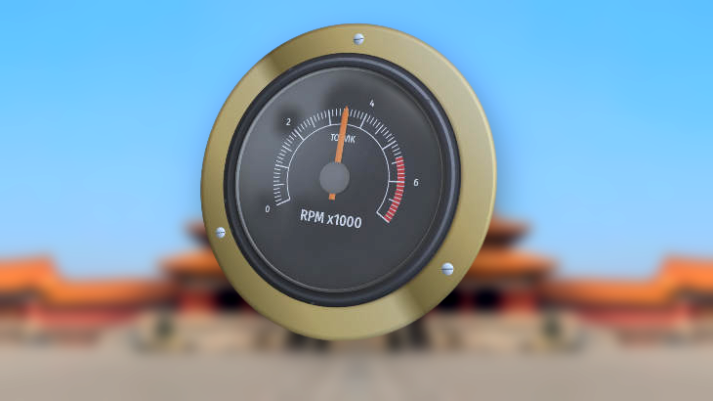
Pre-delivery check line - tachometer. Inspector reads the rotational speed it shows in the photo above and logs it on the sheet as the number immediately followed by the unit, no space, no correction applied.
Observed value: 3500rpm
